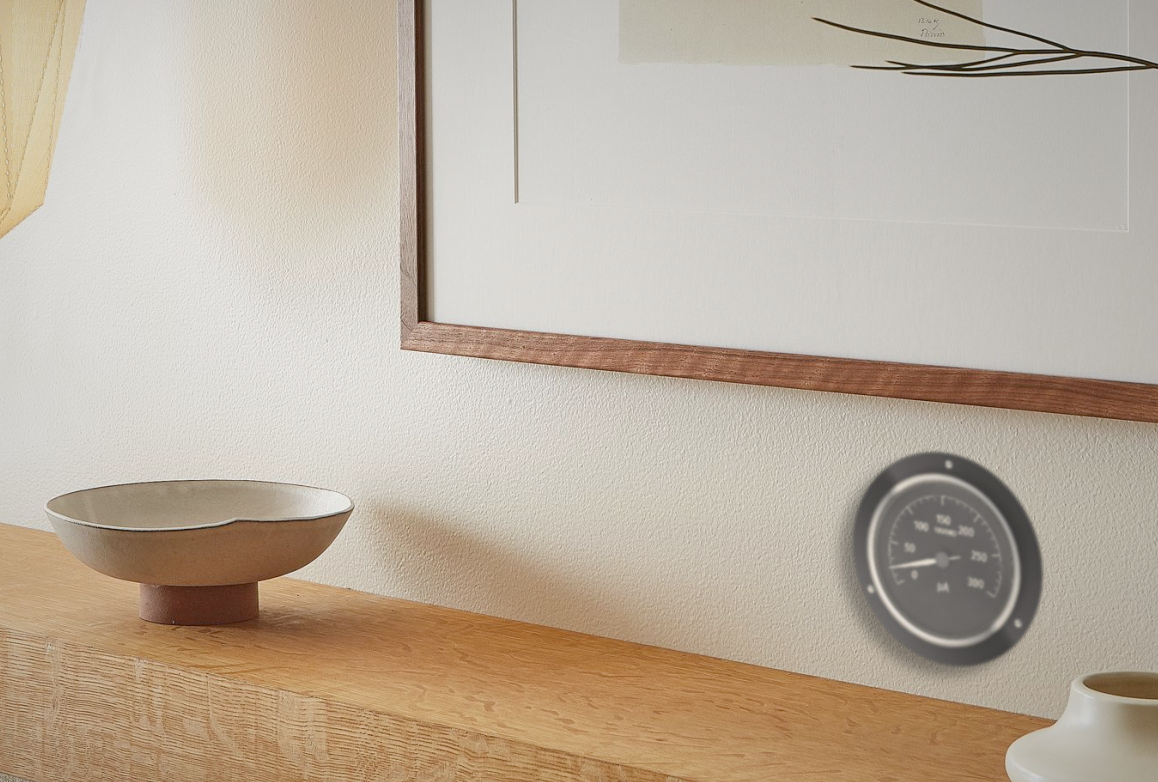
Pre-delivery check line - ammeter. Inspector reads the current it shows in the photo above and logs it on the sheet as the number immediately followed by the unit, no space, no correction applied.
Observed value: 20µA
